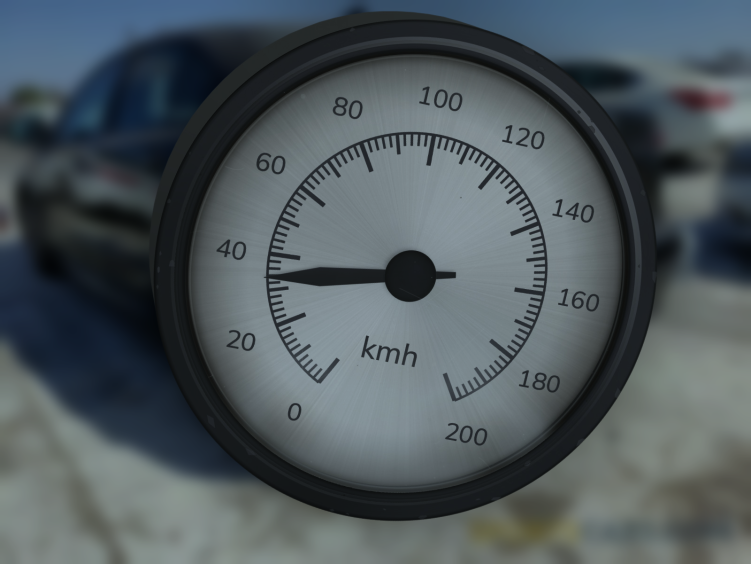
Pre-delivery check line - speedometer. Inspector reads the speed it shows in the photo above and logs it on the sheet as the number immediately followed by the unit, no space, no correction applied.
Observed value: 34km/h
